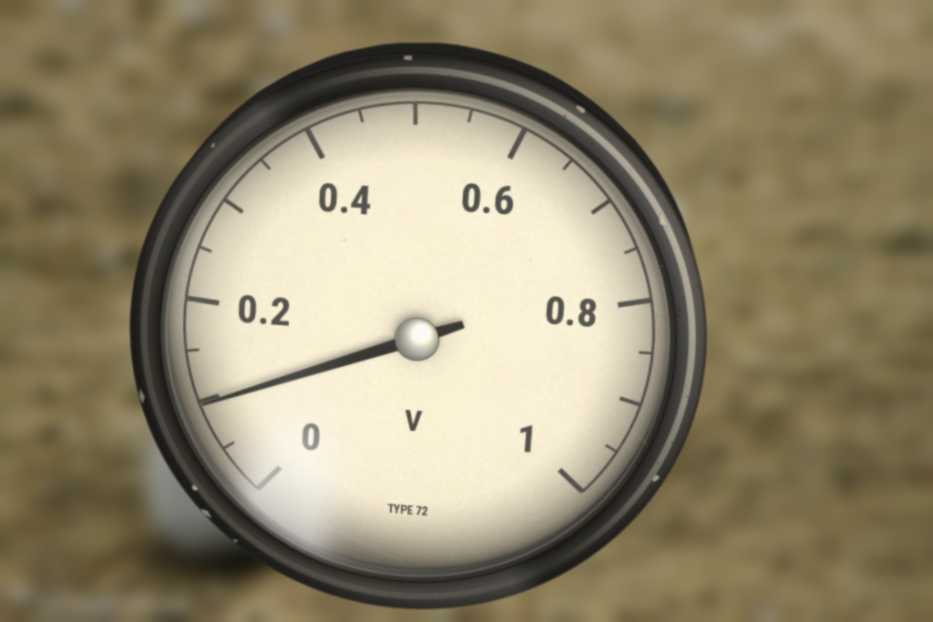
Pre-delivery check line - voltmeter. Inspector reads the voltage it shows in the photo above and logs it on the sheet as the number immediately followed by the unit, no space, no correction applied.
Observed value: 0.1V
